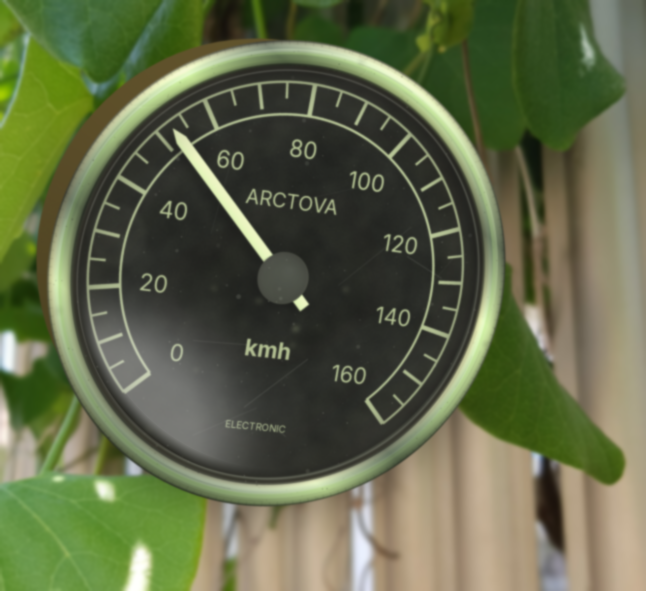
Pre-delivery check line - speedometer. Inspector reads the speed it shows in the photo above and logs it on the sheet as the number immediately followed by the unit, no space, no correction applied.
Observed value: 52.5km/h
